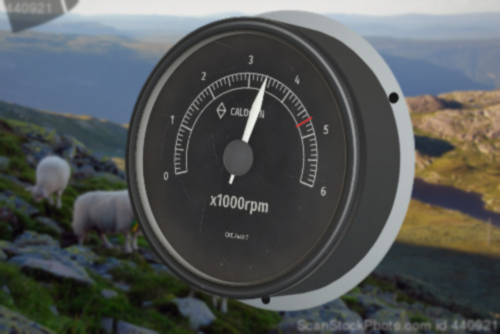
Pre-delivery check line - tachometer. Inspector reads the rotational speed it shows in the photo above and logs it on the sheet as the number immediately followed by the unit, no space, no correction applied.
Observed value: 3500rpm
